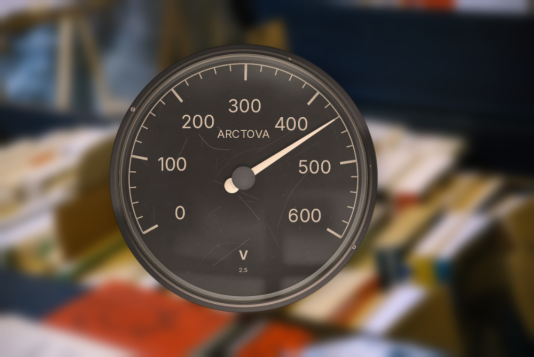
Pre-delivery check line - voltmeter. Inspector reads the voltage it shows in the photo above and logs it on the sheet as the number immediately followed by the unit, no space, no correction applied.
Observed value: 440V
